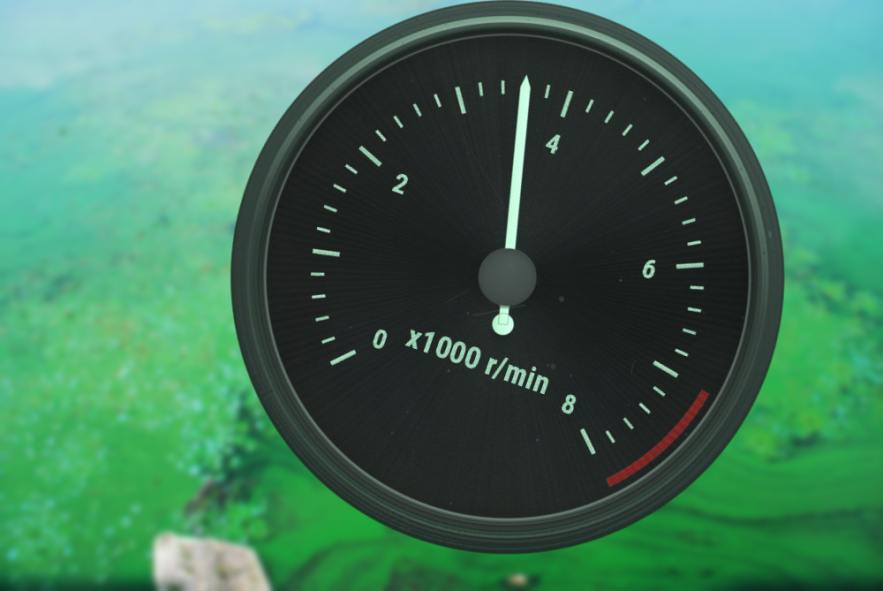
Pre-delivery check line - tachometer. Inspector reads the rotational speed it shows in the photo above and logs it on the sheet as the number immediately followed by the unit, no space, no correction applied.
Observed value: 3600rpm
